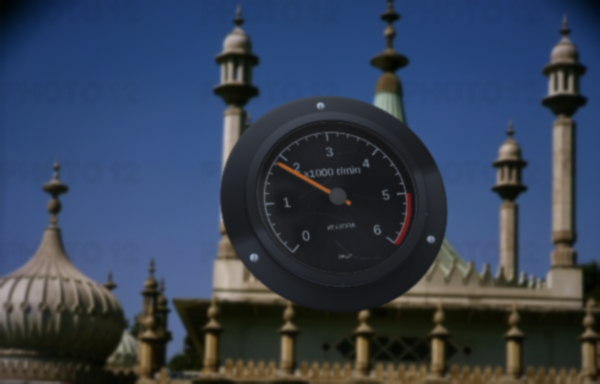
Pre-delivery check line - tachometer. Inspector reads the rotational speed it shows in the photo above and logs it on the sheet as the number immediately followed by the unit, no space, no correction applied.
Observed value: 1800rpm
